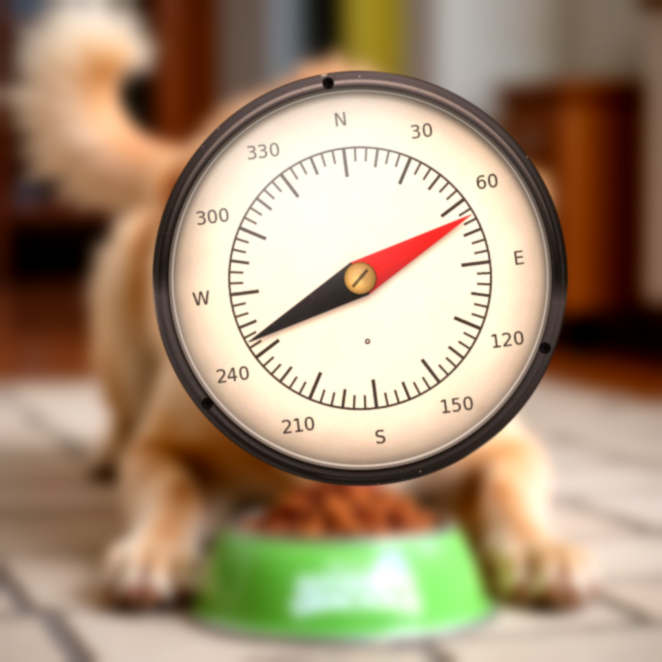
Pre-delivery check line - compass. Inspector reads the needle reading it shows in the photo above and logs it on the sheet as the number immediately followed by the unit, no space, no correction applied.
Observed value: 67.5°
